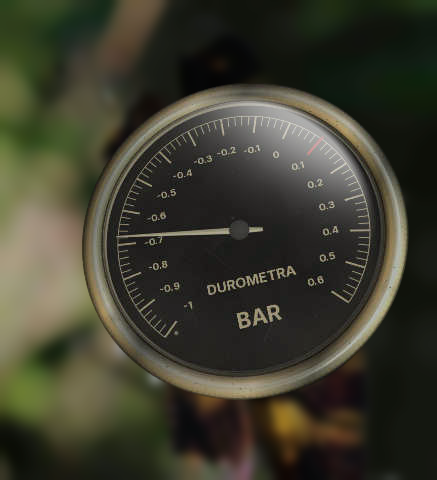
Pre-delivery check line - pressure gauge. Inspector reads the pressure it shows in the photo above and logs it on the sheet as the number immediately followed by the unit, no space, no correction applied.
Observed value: -0.68bar
